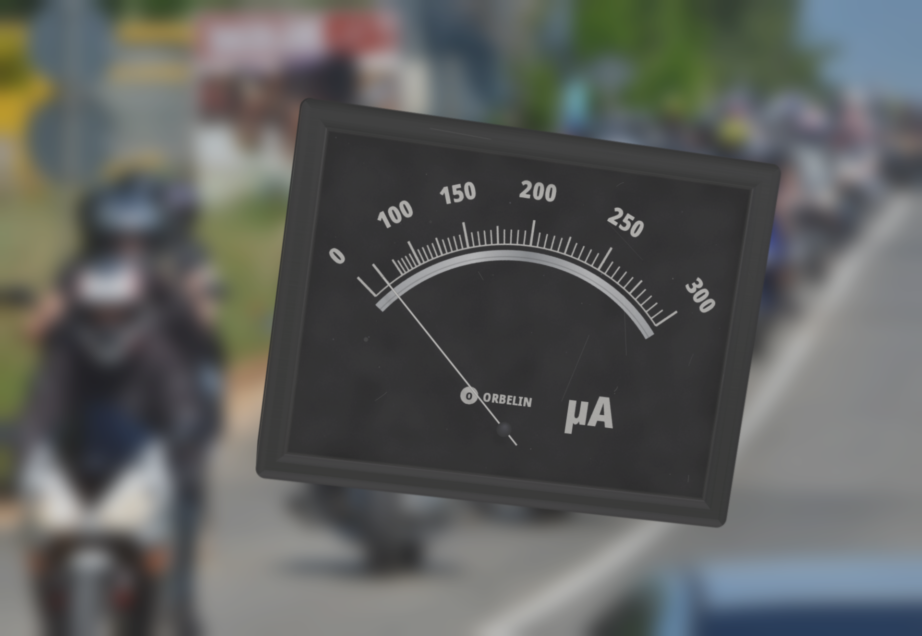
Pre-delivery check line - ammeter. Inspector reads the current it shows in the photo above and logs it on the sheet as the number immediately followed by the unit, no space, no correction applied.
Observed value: 50µA
